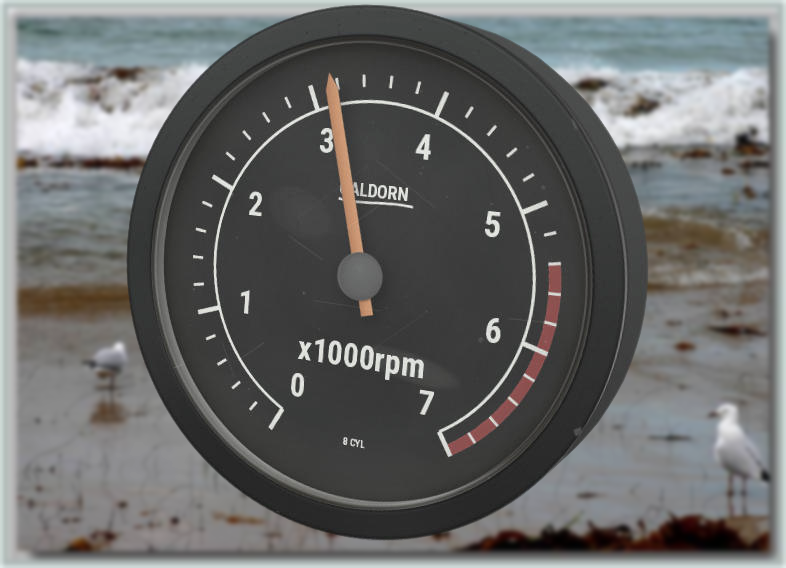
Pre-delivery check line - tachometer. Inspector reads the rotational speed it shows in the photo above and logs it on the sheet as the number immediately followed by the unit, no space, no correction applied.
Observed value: 3200rpm
